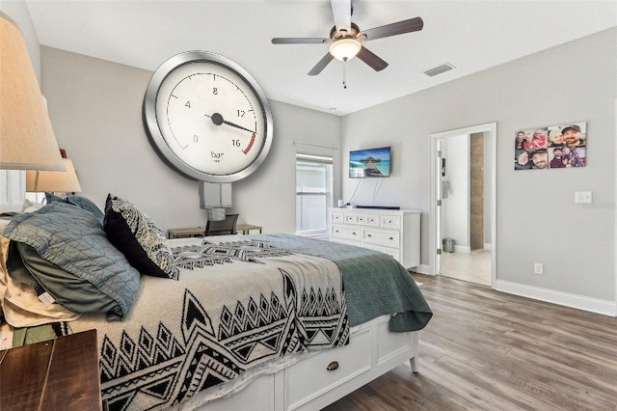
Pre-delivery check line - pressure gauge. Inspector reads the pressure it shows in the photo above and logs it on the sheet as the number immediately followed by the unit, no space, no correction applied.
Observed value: 14bar
